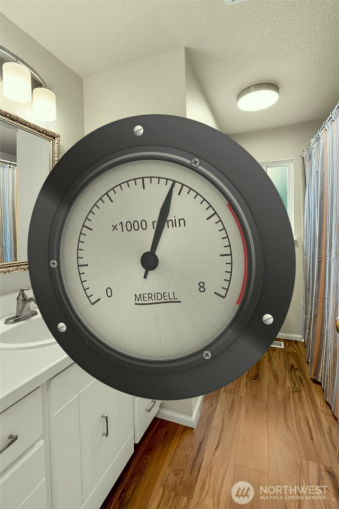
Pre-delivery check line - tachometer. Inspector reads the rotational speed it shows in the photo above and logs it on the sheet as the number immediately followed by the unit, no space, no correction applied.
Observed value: 4800rpm
